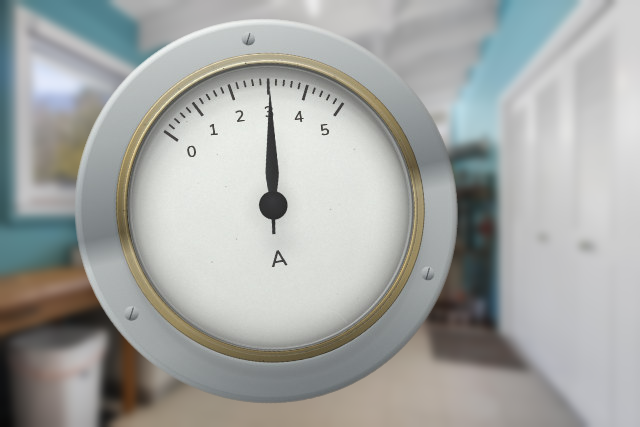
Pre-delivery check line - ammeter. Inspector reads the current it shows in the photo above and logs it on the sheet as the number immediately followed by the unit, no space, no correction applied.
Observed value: 3A
